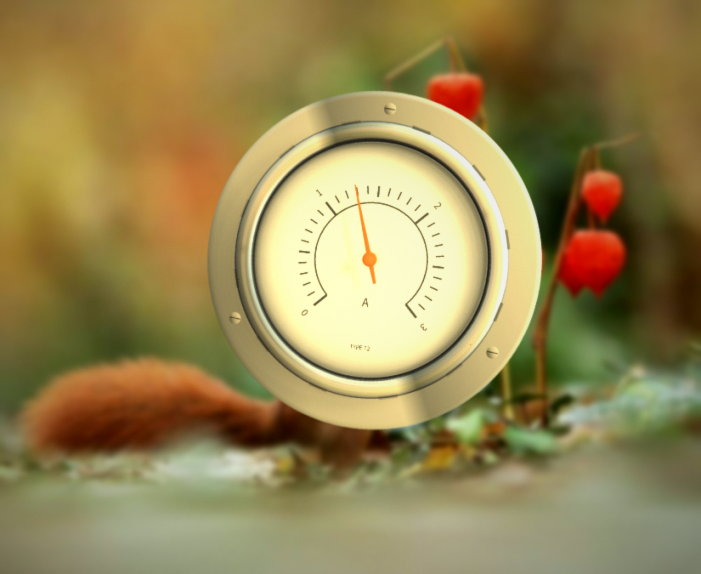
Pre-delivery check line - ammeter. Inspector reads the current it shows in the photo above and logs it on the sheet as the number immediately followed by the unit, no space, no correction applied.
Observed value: 1.3A
